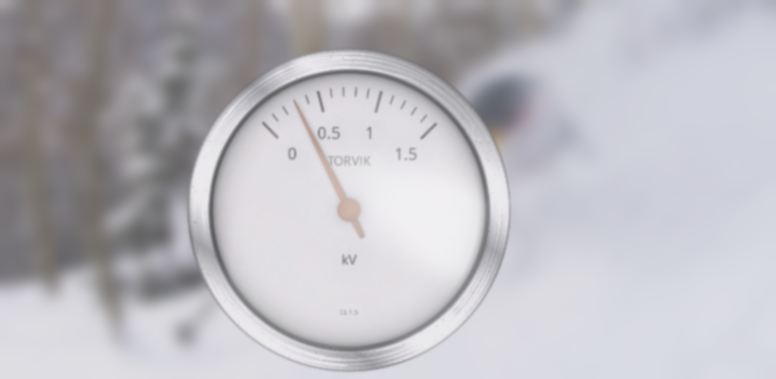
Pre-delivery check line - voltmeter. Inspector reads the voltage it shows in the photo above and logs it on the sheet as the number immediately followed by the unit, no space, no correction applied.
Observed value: 0.3kV
